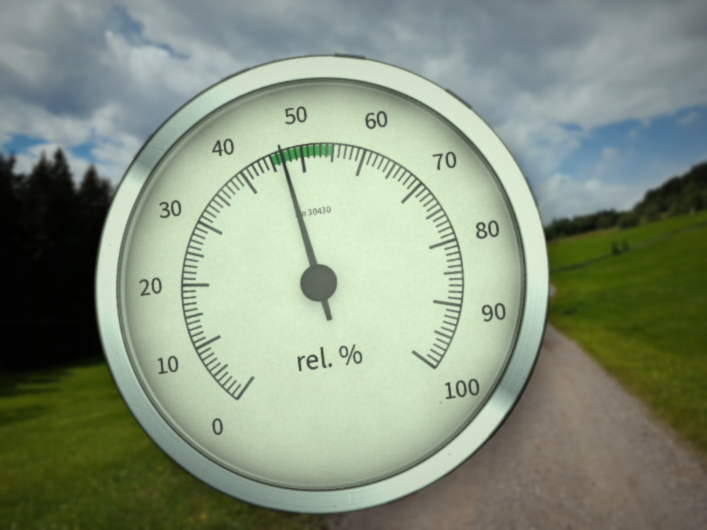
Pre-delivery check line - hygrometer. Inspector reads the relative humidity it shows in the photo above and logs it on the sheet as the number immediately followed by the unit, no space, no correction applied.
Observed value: 47%
